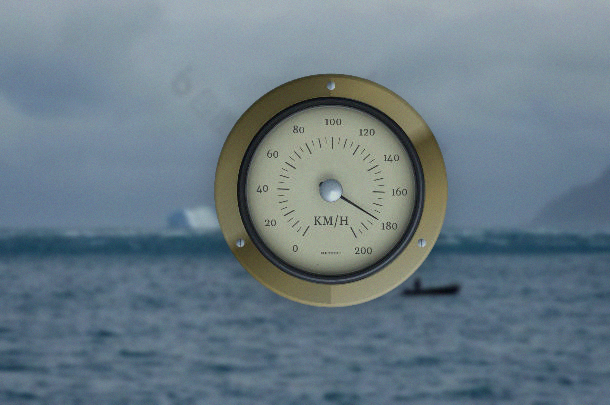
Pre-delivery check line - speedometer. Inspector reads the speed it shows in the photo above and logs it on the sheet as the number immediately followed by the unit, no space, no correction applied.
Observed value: 180km/h
